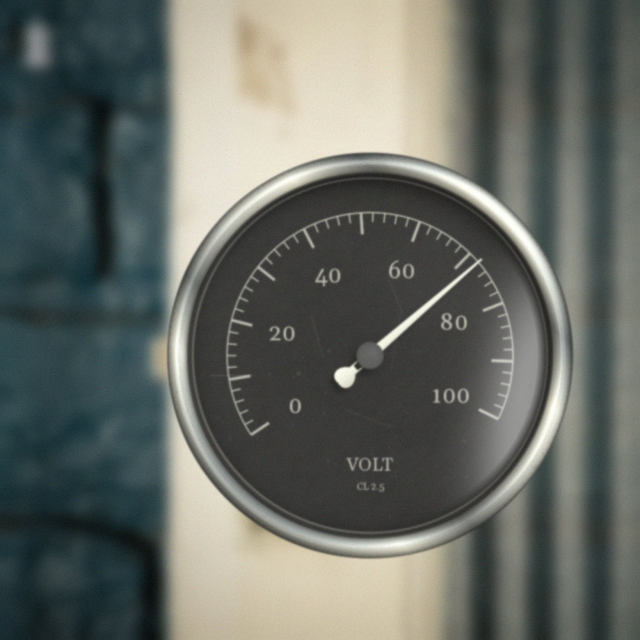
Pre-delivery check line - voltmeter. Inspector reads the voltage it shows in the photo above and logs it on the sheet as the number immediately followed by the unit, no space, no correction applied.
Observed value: 72V
